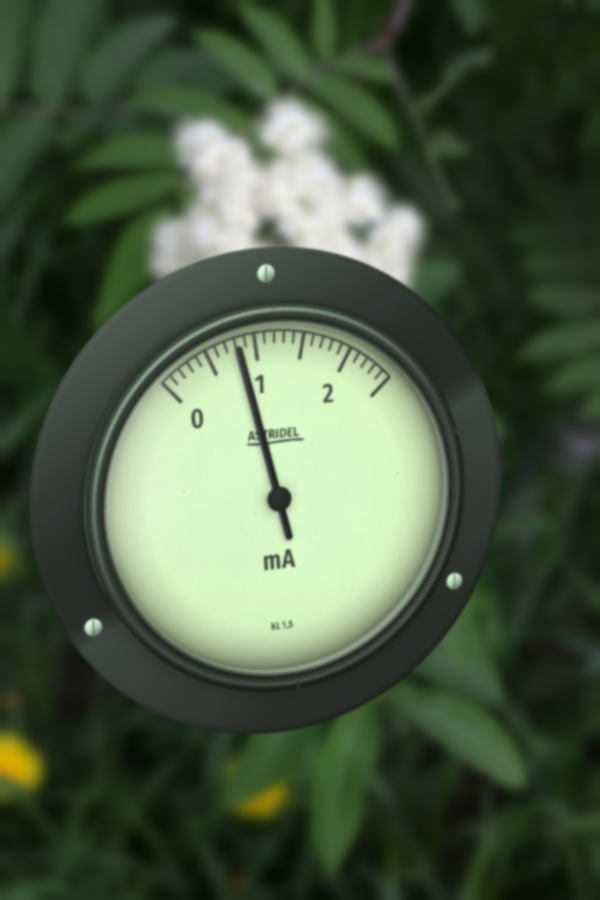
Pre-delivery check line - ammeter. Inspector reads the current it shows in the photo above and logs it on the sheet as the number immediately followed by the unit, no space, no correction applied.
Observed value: 0.8mA
